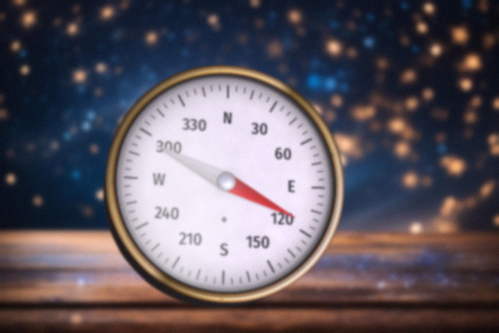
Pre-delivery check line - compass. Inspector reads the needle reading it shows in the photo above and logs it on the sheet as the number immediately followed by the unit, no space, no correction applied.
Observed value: 115°
